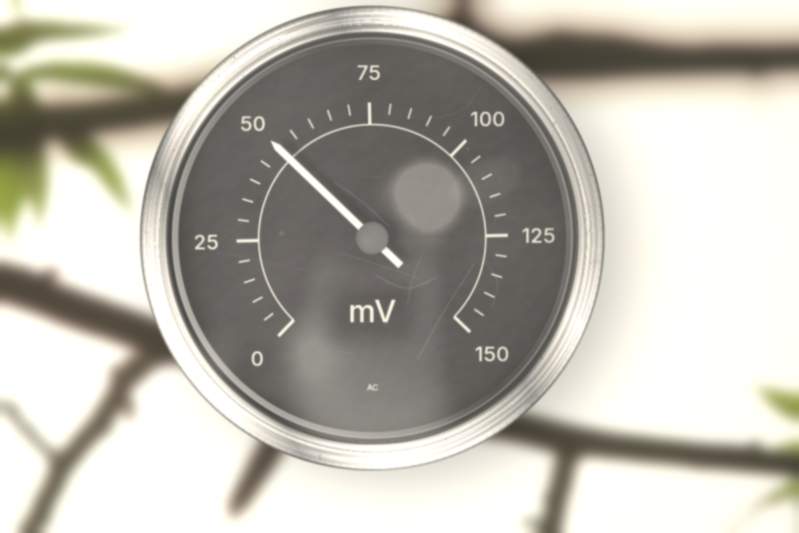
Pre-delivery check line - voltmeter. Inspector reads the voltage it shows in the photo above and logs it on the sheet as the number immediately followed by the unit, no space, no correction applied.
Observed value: 50mV
